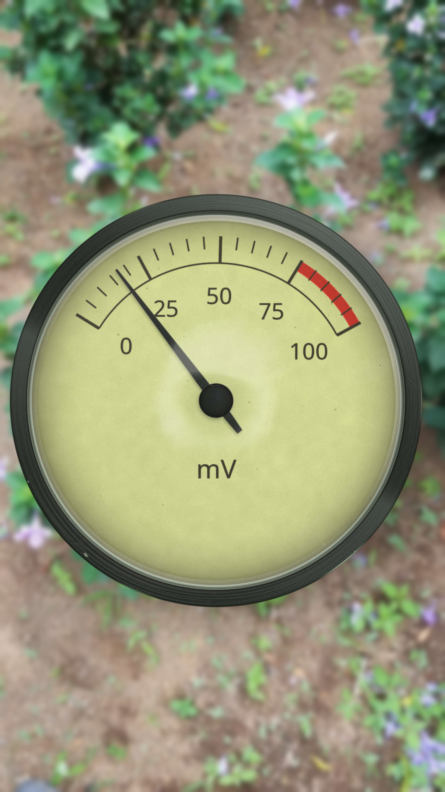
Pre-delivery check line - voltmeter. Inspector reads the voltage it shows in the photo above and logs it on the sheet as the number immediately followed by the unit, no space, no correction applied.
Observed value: 17.5mV
